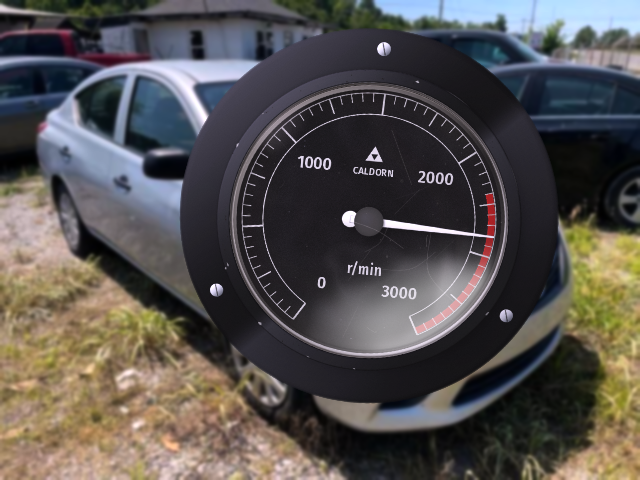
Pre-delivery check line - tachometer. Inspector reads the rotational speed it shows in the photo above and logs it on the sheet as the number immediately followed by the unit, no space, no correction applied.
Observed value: 2400rpm
